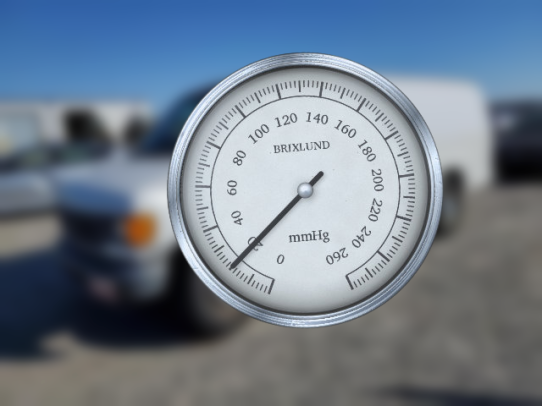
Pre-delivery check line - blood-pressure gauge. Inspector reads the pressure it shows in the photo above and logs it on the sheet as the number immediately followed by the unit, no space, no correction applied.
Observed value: 20mmHg
